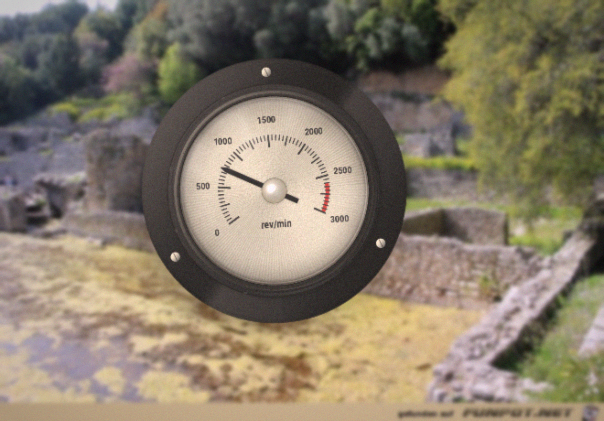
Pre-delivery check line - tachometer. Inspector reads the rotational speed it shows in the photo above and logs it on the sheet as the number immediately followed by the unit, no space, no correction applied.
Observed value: 750rpm
